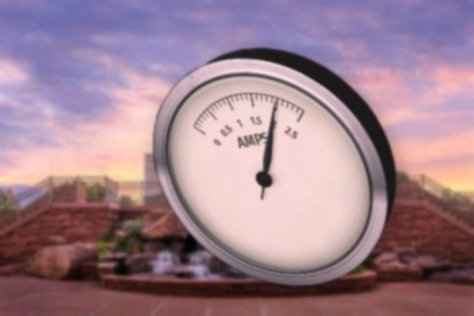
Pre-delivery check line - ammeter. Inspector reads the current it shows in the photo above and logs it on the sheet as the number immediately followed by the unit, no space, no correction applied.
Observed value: 2A
